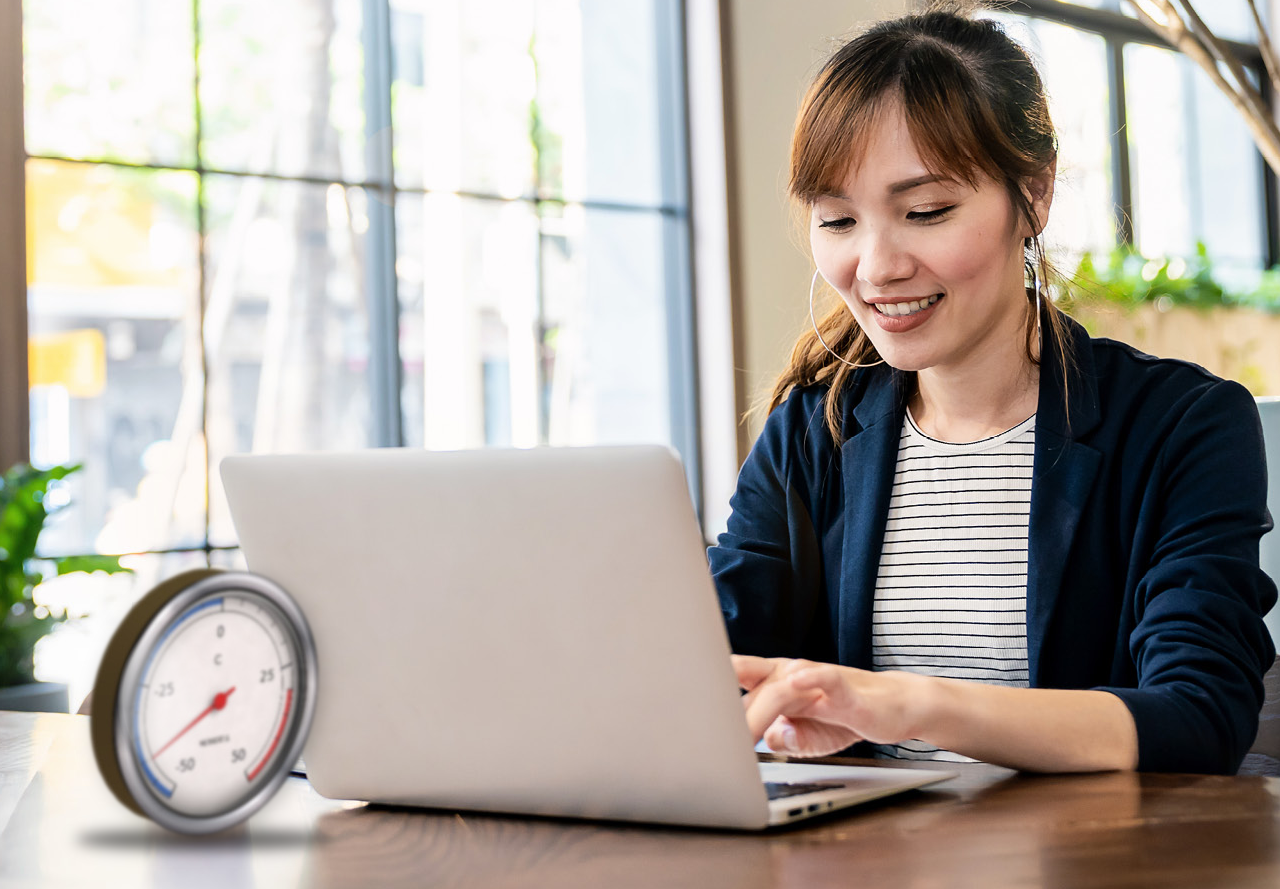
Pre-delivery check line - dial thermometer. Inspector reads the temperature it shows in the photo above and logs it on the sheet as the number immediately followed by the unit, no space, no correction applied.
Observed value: -40°C
